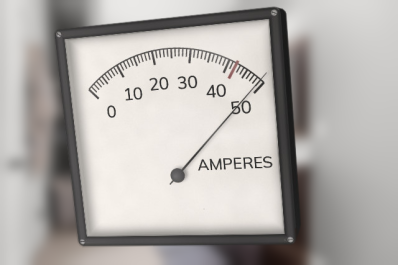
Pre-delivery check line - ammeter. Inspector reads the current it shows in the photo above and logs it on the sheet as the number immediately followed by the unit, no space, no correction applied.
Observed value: 49A
